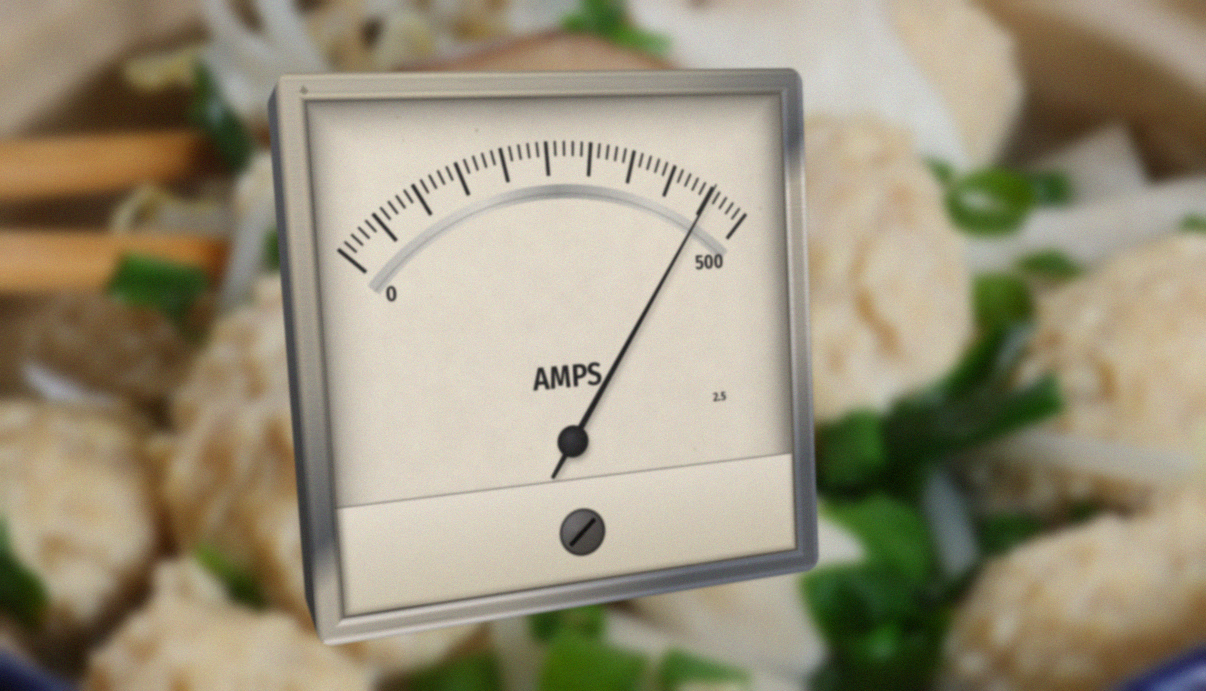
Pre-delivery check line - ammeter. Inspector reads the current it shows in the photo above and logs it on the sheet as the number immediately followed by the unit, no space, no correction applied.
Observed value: 450A
